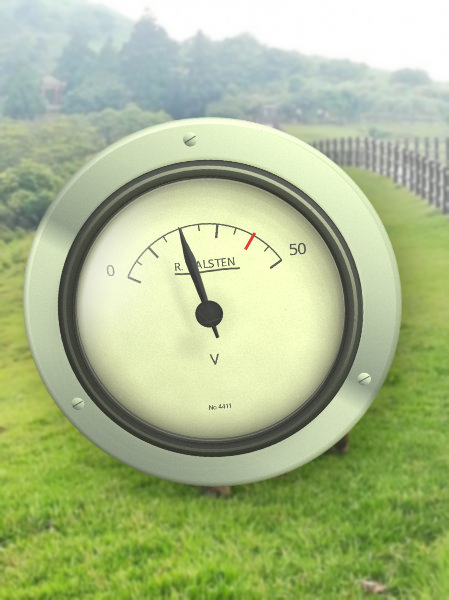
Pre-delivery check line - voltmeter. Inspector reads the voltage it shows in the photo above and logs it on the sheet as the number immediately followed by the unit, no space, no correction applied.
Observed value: 20V
